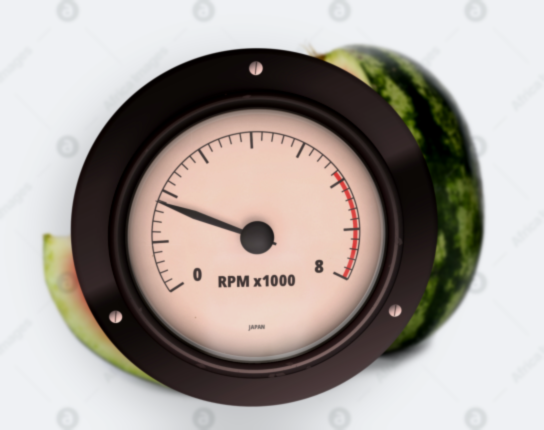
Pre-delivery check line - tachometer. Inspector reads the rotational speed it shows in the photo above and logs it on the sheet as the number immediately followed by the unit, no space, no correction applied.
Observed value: 1800rpm
